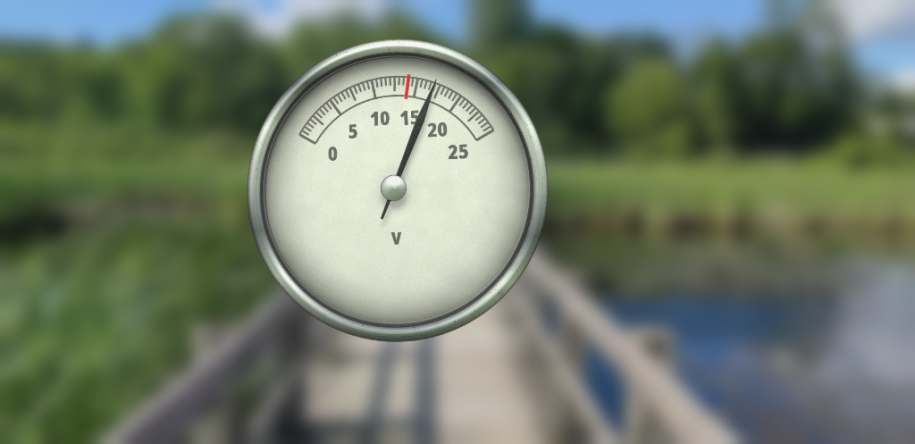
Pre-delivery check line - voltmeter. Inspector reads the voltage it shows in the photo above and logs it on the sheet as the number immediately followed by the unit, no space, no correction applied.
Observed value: 17V
